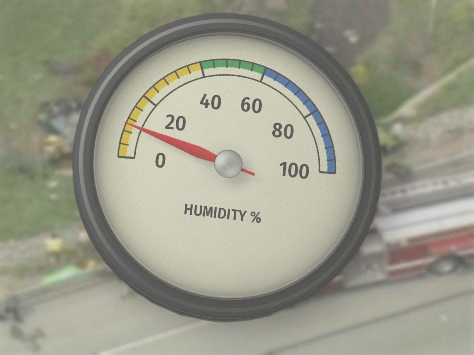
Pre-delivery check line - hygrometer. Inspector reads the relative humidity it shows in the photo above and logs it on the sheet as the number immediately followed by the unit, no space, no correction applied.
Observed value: 10%
